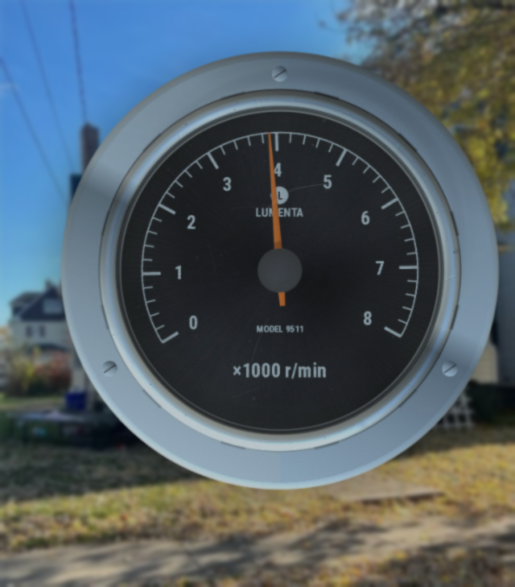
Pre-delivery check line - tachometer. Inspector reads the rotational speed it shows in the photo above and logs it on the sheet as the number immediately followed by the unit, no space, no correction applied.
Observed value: 3900rpm
